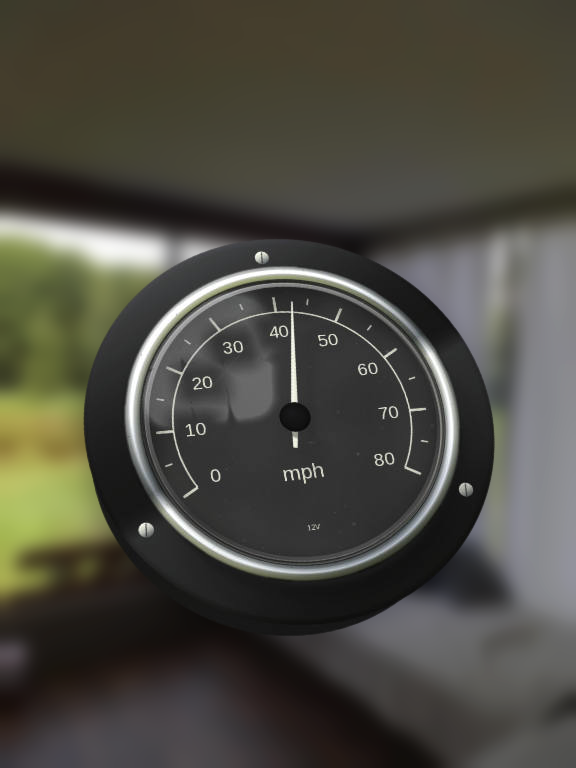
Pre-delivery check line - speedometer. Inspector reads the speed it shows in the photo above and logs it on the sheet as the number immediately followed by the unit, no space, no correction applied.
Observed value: 42.5mph
